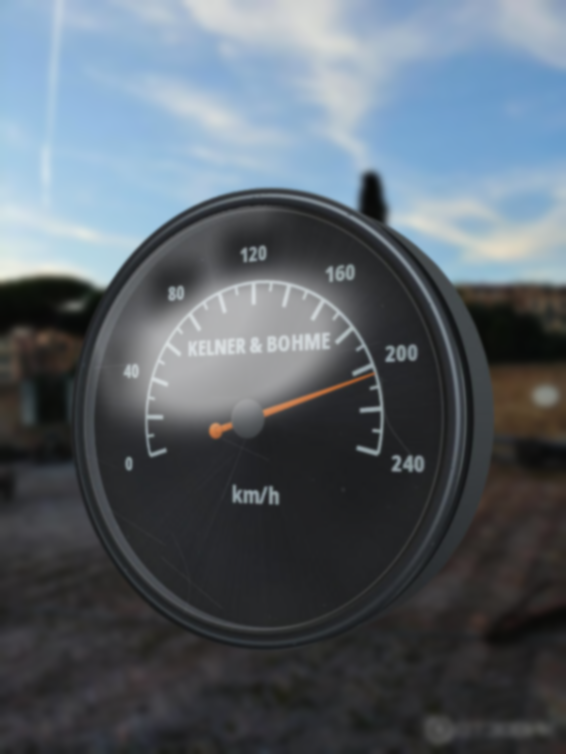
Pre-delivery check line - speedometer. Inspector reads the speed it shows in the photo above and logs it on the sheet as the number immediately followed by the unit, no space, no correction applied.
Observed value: 205km/h
